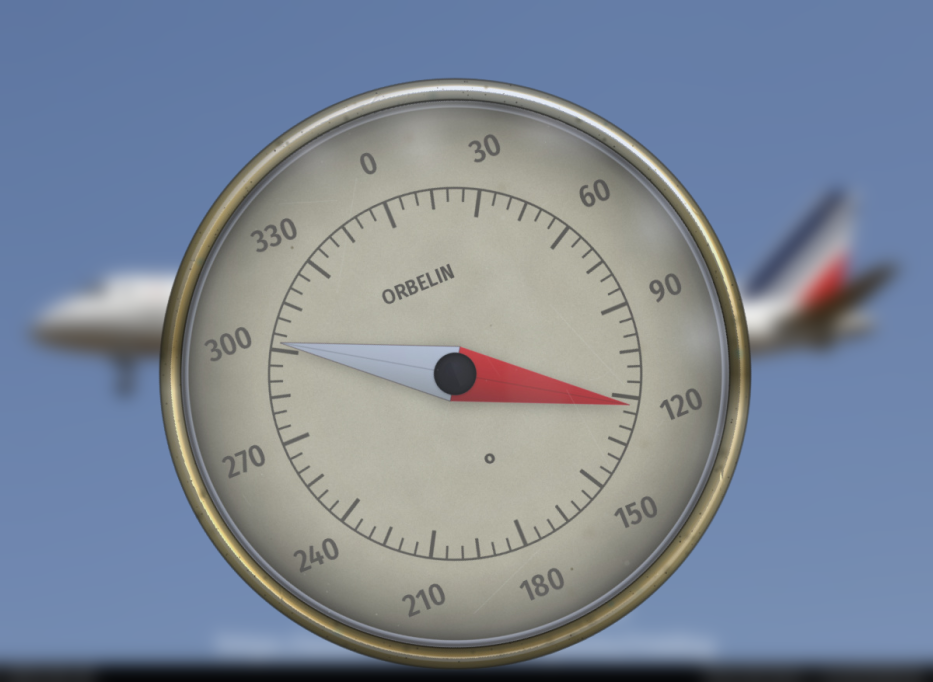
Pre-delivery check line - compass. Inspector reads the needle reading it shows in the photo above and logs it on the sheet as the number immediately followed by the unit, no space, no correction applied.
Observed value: 122.5°
